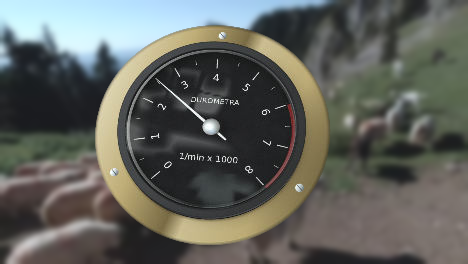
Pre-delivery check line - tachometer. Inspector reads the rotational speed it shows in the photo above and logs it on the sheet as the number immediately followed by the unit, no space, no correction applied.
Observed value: 2500rpm
